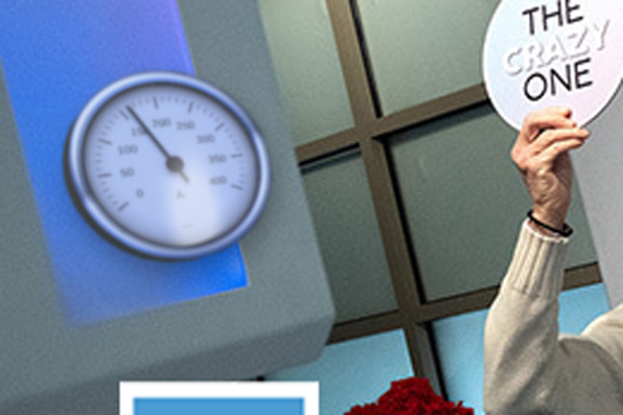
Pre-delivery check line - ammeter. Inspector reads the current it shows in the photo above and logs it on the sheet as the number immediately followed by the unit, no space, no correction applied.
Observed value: 160A
